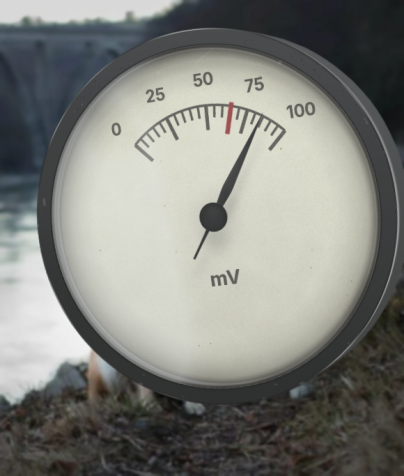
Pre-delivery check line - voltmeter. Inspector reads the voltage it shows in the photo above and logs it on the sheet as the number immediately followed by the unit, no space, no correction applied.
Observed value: 85mV
